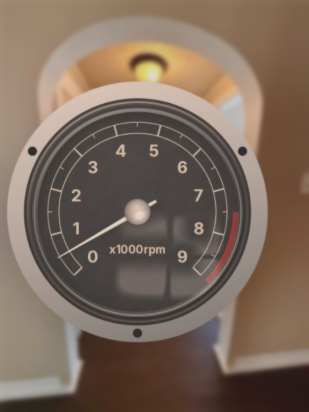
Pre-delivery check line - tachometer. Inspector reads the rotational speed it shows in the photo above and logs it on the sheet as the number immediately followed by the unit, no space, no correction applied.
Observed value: 500rpm
